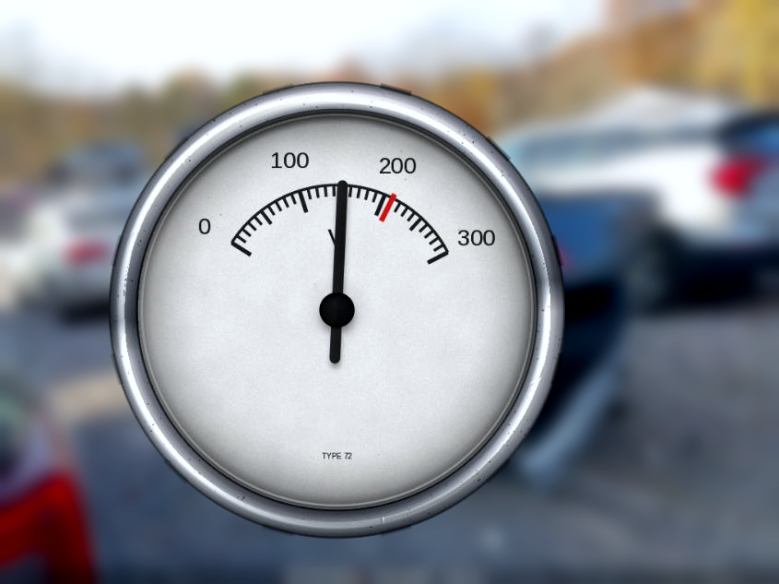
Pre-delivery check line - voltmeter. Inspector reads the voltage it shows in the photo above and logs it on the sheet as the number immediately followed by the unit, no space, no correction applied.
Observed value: 150V
